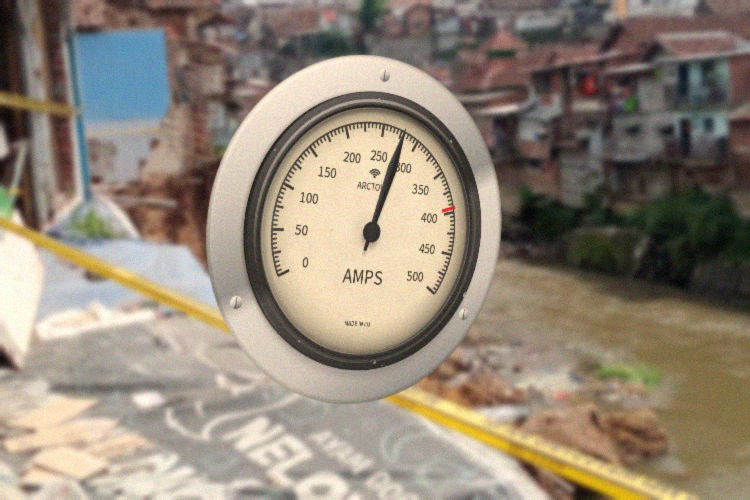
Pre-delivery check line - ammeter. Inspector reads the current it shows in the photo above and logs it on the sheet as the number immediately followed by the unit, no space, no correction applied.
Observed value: 275A
